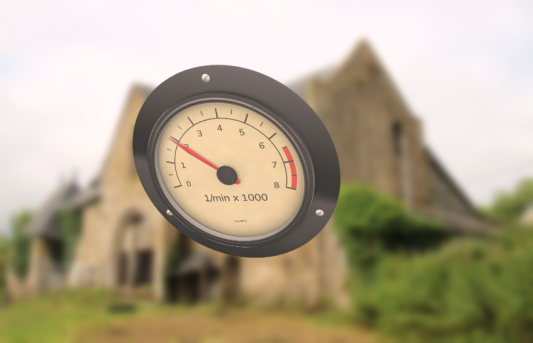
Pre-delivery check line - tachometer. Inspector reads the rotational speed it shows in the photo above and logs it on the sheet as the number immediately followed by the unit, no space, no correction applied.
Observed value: 2000rpm
